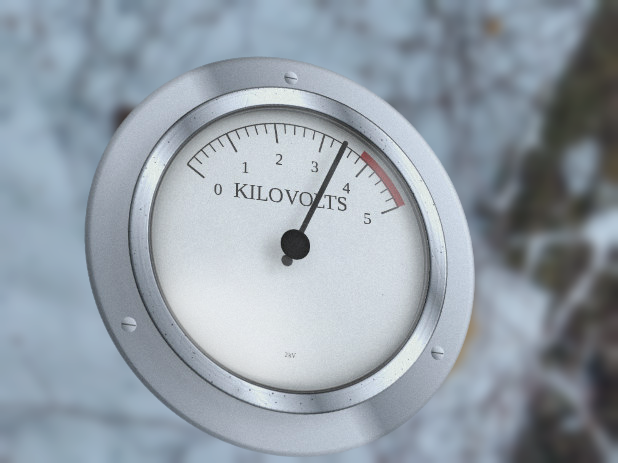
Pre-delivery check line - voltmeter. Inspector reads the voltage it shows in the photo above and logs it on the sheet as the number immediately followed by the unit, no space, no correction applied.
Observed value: 3.4kV
